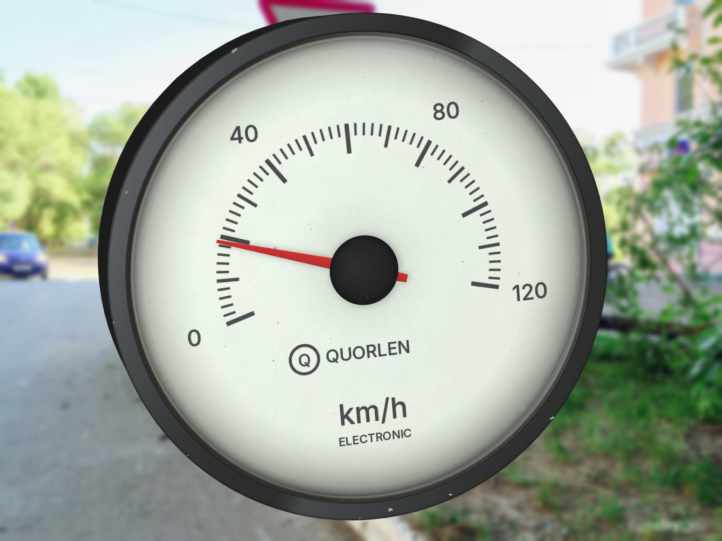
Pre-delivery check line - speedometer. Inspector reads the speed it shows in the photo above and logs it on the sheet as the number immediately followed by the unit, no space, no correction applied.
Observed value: 19km/h
